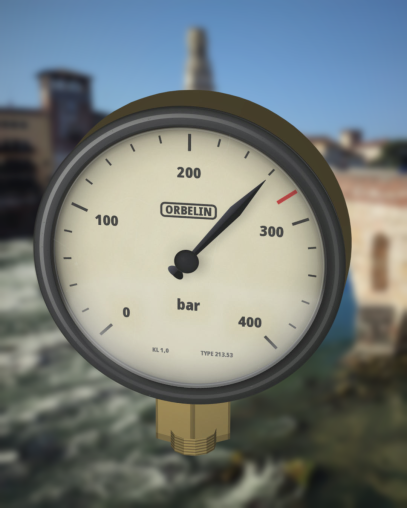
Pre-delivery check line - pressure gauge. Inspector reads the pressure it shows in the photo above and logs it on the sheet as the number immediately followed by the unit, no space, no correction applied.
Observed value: 260bar
